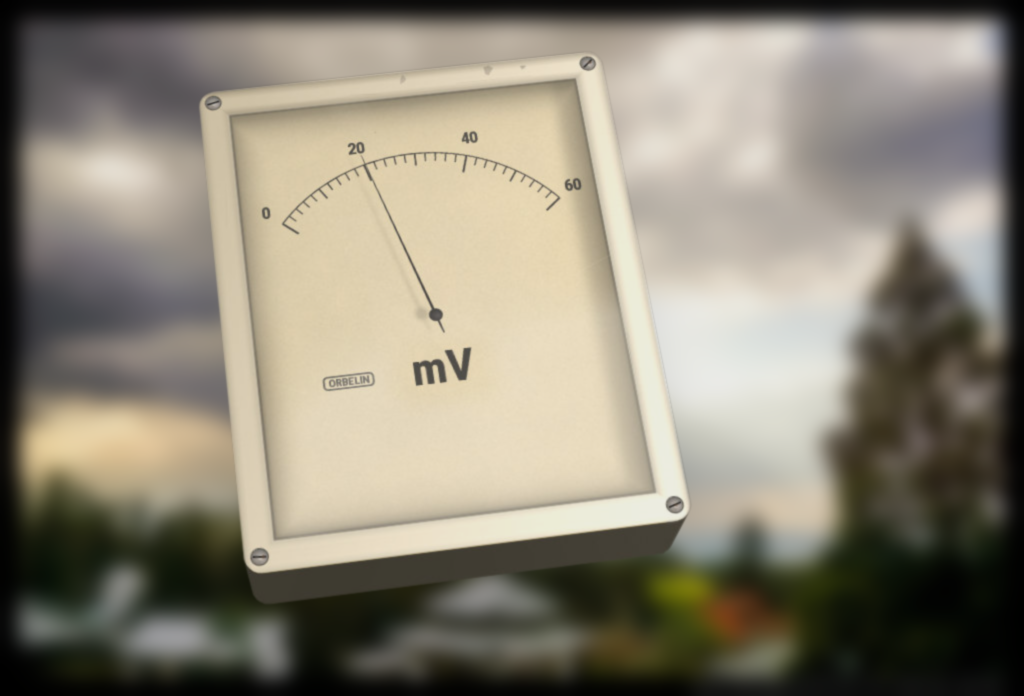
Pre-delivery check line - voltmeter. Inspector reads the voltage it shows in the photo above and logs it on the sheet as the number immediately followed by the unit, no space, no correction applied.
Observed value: 20mV
